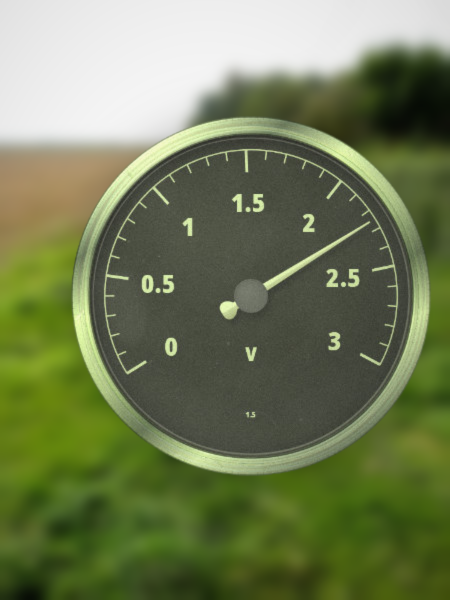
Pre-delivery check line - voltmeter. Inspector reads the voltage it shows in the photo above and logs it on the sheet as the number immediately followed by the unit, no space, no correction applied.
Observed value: 2.25V
